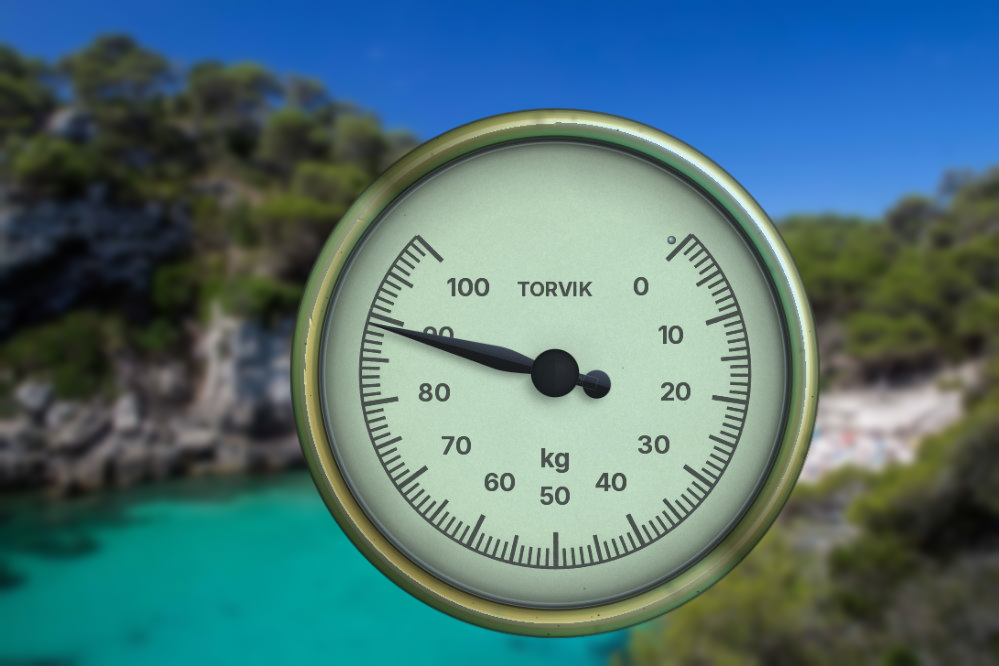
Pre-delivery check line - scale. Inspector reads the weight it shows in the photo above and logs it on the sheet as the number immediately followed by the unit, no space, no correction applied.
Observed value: 89kg
